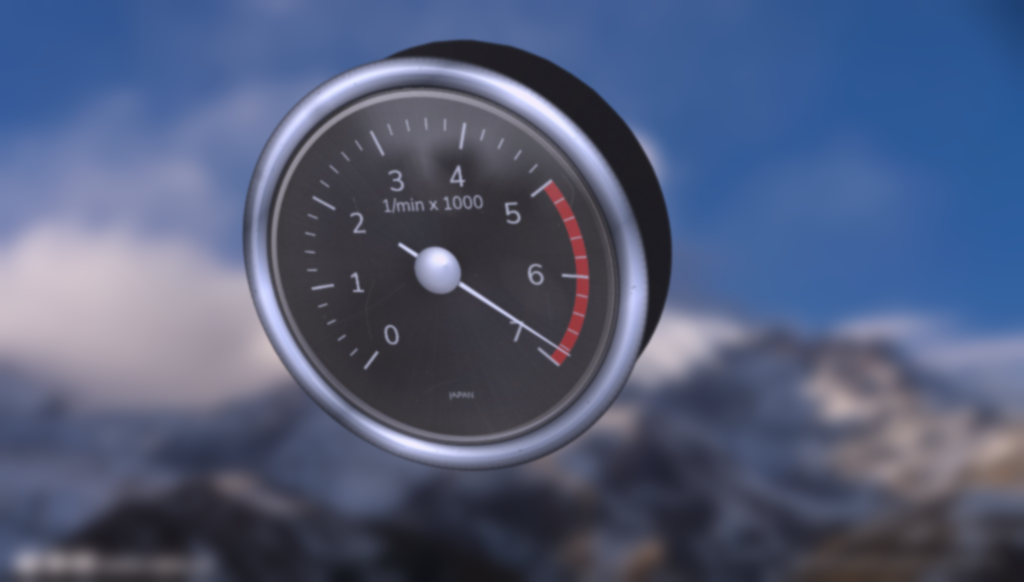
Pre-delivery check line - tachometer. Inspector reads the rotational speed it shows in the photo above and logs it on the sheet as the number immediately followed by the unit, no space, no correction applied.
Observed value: 6800rpm
